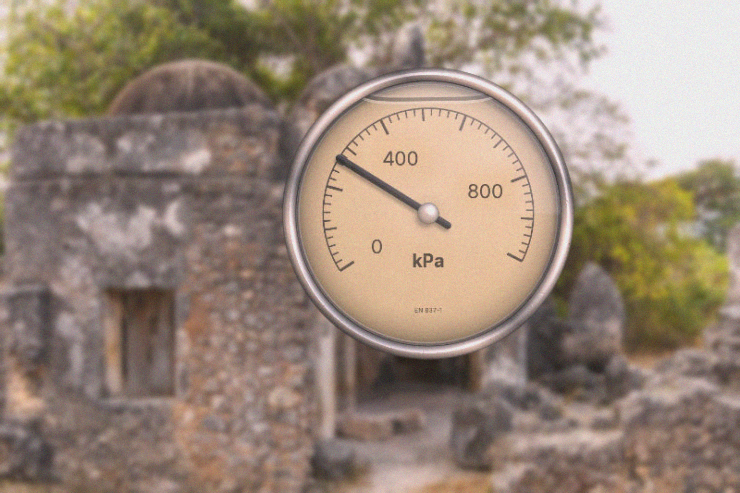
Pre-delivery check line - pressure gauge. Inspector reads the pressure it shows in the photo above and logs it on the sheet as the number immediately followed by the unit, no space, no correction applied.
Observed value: 270kPa
